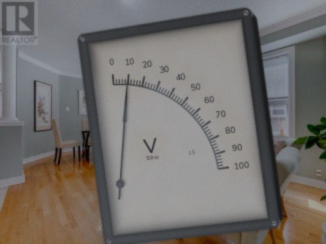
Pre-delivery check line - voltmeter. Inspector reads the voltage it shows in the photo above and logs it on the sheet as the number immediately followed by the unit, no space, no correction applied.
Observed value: 10V
